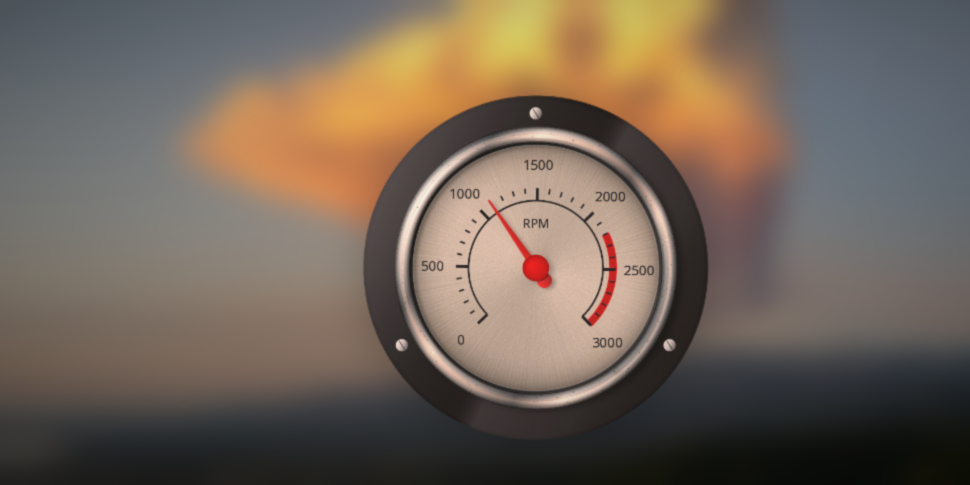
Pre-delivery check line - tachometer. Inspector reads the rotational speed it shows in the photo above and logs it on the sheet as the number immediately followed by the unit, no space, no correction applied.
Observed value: 1100rpm
